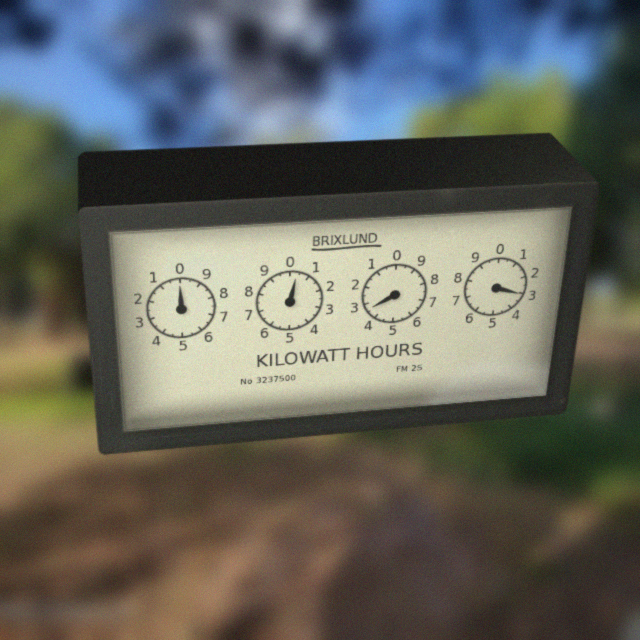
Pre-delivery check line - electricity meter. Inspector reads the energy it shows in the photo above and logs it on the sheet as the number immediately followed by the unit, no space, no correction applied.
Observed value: 33kWh
